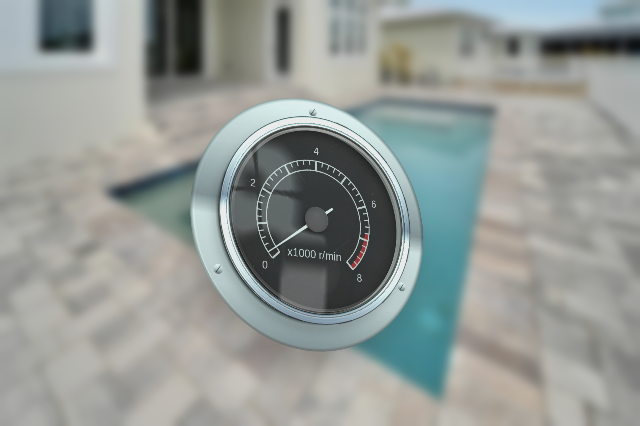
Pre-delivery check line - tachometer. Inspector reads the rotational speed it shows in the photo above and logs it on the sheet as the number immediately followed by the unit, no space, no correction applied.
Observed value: 200rpm
